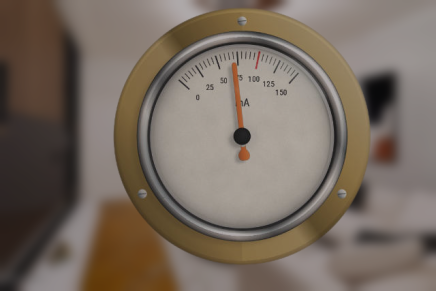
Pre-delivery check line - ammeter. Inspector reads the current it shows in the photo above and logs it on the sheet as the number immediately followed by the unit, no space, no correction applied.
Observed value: 70mA
